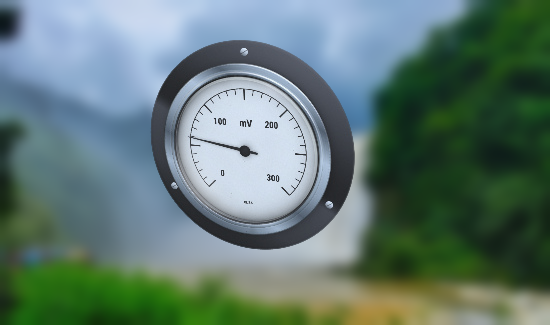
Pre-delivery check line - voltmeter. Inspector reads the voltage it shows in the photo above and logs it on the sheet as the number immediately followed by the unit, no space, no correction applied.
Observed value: 60mV
